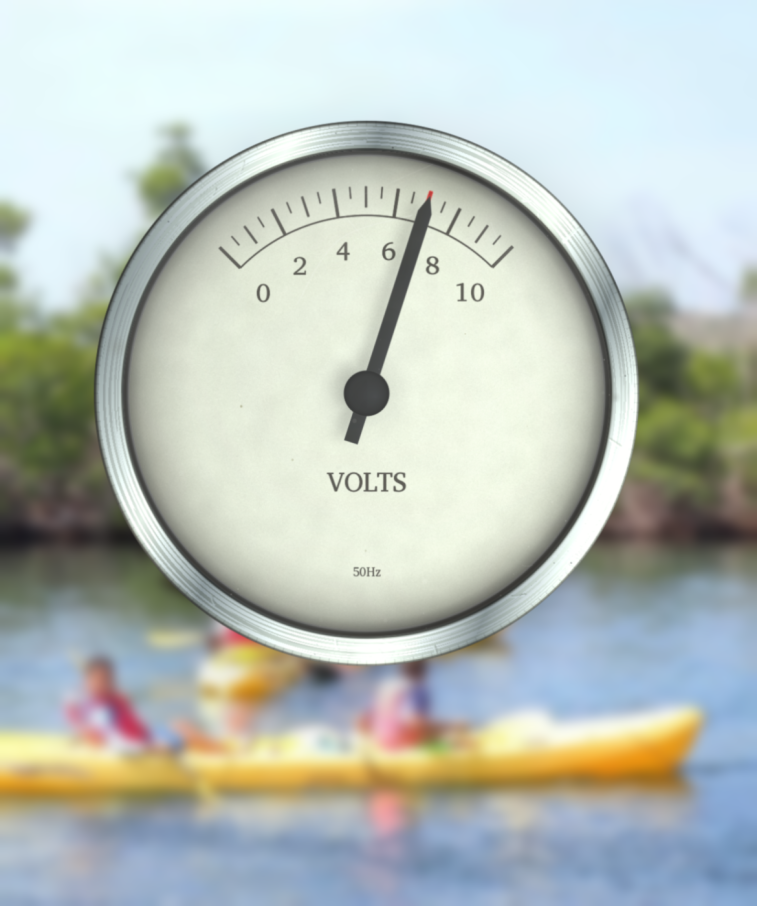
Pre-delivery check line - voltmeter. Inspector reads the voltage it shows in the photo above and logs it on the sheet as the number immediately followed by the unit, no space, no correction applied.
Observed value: 7V
